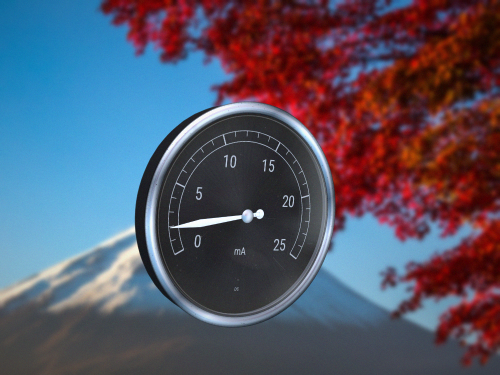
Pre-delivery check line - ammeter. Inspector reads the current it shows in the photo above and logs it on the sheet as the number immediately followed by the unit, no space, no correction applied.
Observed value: 2mA
